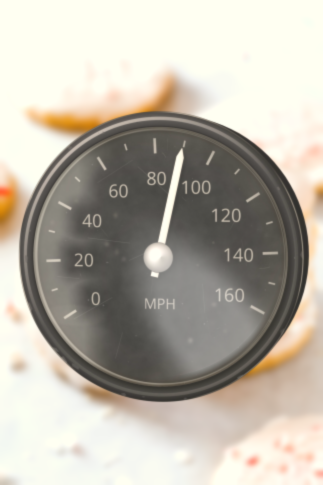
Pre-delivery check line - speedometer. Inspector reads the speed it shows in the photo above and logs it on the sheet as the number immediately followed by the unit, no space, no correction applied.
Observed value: 90mph
